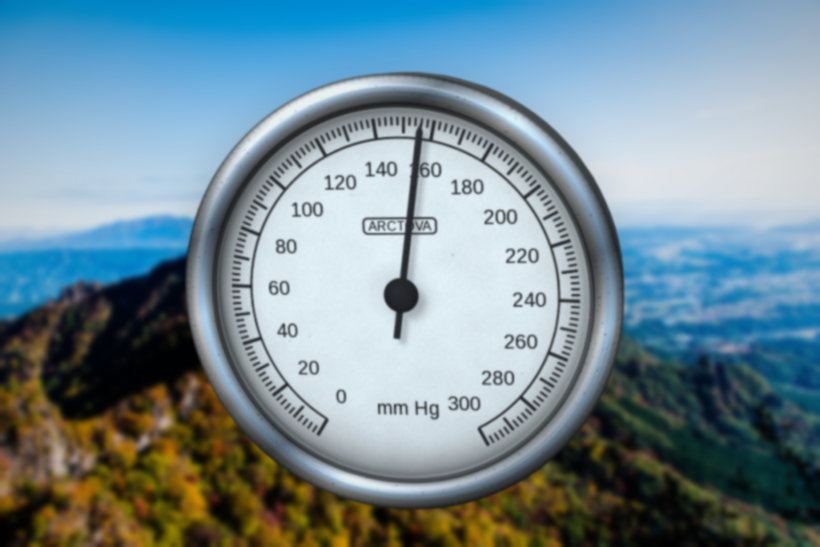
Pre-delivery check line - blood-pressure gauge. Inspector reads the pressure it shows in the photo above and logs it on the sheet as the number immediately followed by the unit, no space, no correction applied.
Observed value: 156mmHg
